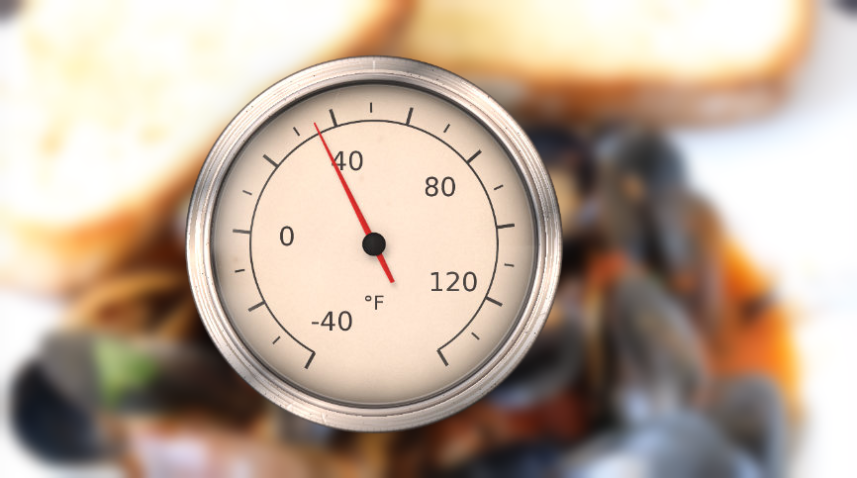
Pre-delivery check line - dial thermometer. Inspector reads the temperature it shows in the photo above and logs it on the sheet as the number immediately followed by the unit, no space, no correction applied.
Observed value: 35°F
